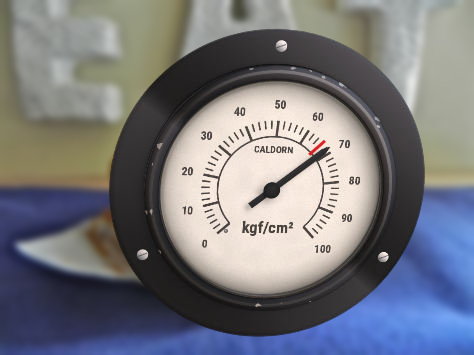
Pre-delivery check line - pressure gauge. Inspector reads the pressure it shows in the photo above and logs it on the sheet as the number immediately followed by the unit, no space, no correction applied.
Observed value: 68kg/cm²
